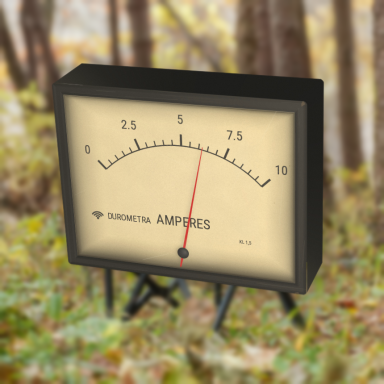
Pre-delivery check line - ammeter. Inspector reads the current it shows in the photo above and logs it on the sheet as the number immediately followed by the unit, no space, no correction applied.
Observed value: 6.25A
